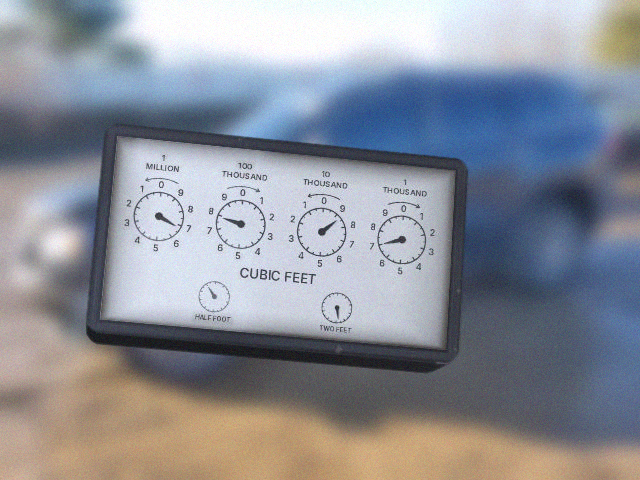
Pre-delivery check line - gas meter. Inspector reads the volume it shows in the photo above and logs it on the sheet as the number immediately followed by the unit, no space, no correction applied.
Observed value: 678700ft³
